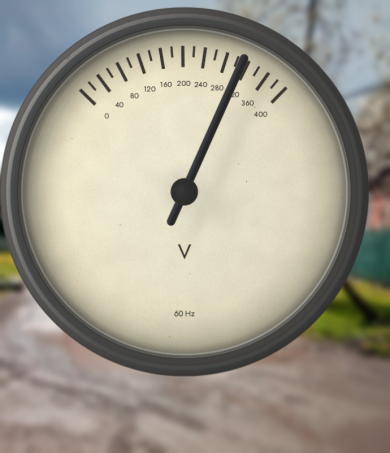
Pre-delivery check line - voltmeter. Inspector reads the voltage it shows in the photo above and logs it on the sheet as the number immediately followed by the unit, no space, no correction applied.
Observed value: 310V
